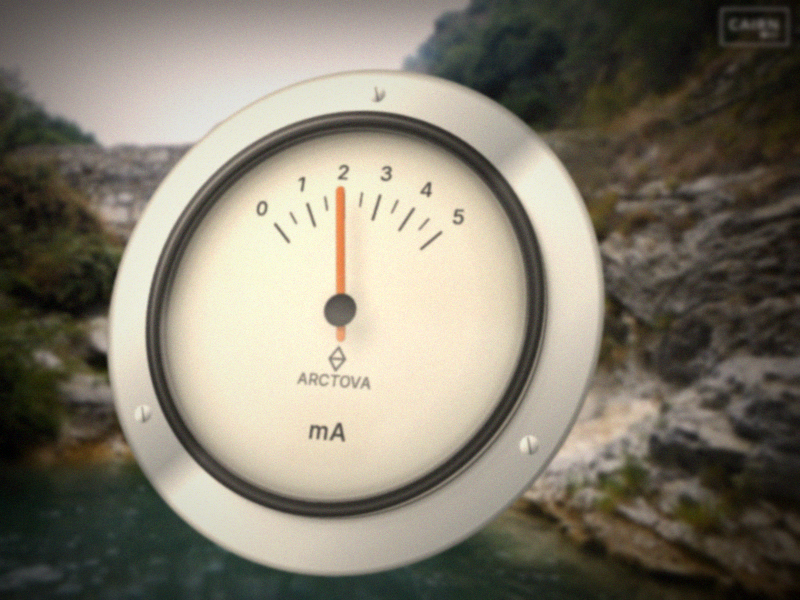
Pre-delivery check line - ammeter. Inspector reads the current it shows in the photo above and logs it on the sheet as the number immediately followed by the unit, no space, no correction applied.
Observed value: 2mA
